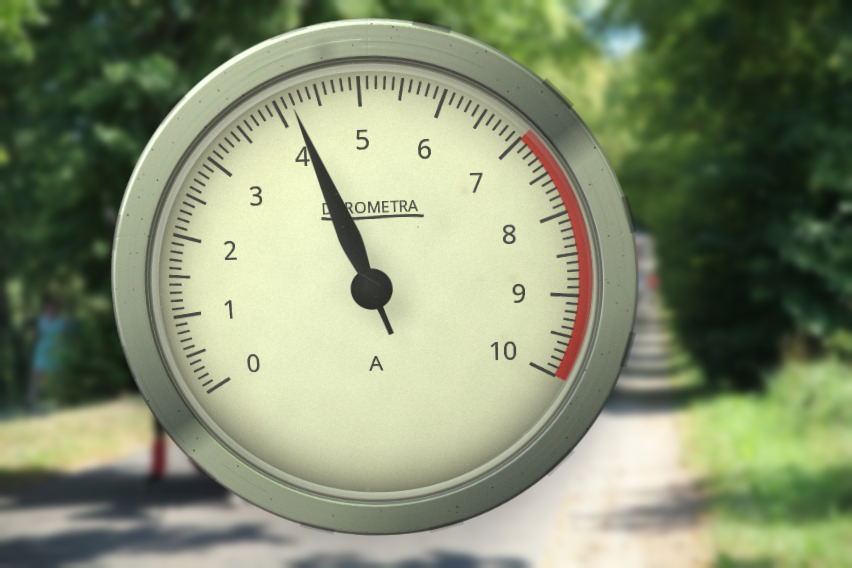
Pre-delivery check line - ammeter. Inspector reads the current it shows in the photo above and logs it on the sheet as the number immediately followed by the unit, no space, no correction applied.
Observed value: 4.2A
